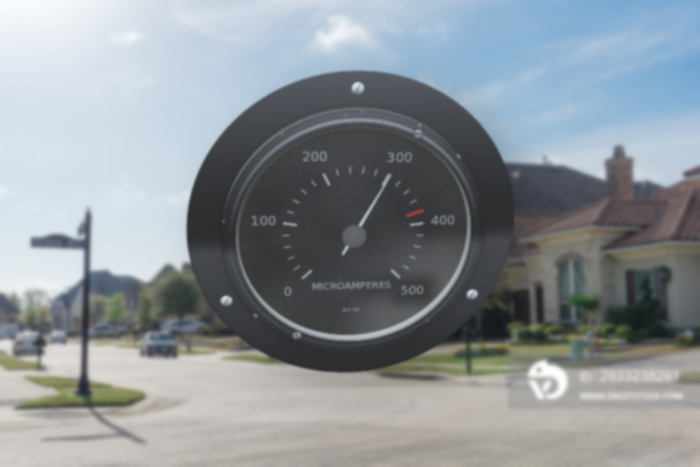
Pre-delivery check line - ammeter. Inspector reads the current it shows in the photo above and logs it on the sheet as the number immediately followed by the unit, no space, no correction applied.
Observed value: 300µA
